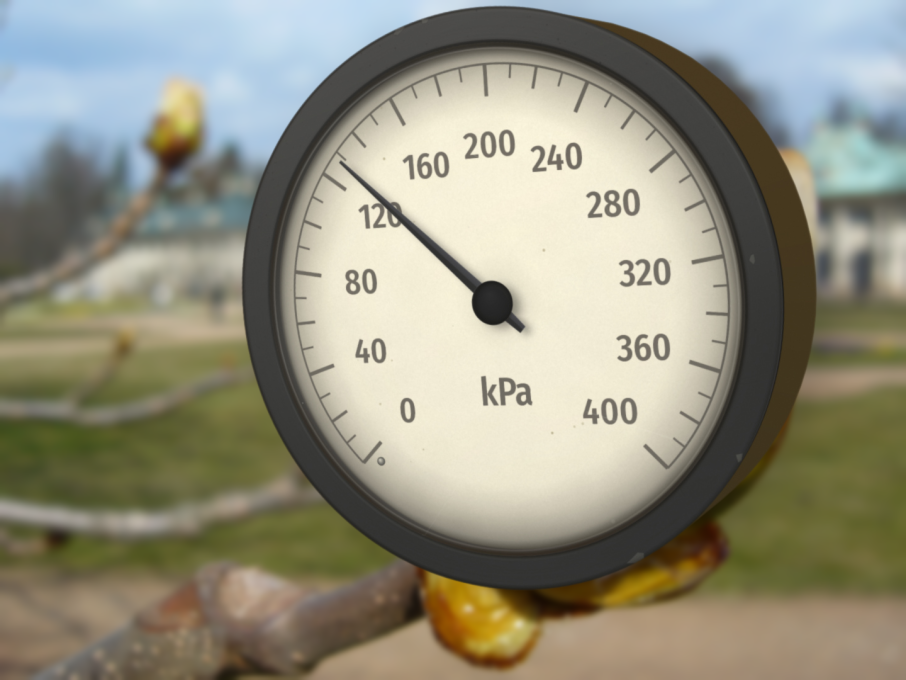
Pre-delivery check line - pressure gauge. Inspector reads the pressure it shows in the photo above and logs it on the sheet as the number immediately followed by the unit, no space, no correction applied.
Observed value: 130kPa
